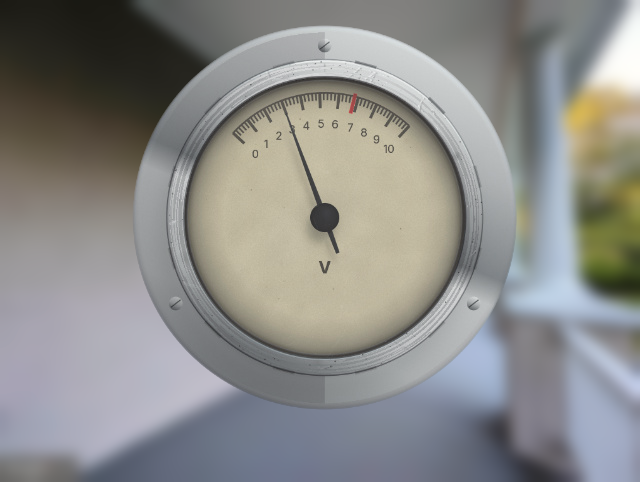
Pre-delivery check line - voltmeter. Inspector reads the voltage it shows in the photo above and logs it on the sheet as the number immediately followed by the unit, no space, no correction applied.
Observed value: 3V
